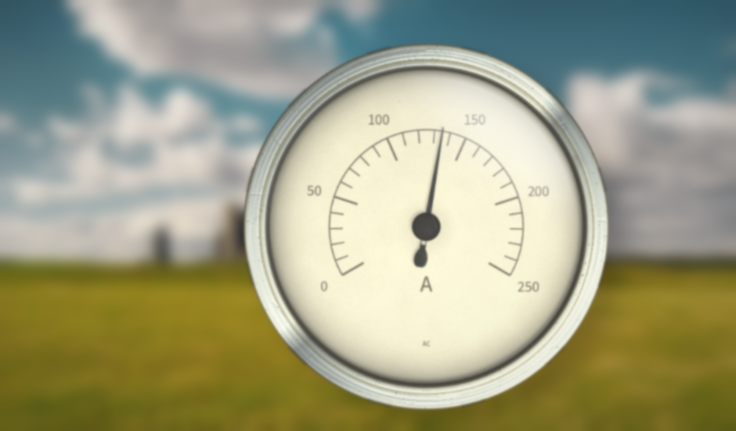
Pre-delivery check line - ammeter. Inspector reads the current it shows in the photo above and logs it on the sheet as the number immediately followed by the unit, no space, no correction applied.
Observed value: 135A
